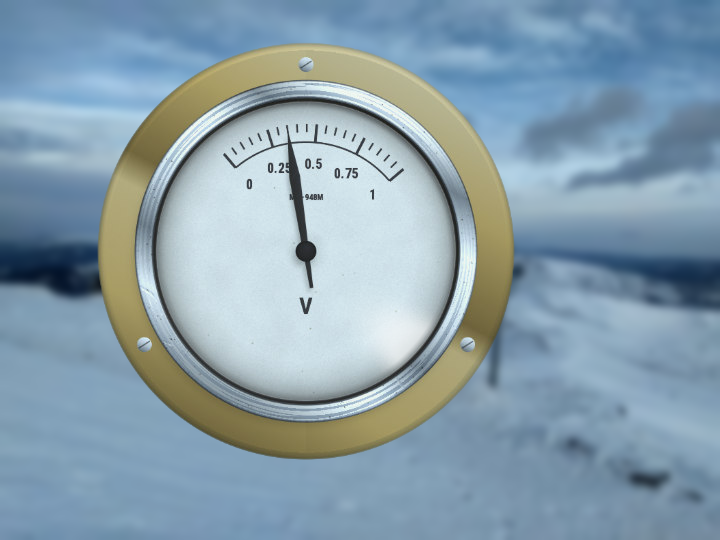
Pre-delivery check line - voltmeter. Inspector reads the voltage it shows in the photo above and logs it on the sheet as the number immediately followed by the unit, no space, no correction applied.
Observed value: 0.35V
